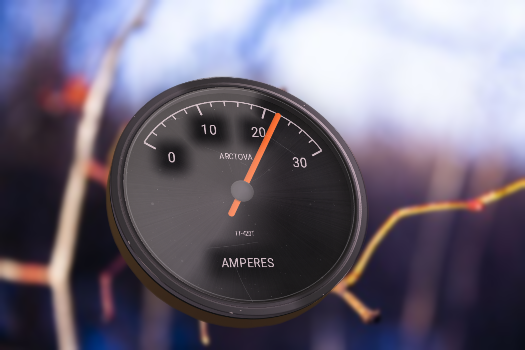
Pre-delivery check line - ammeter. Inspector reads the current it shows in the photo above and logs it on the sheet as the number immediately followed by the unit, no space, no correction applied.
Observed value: 22A
